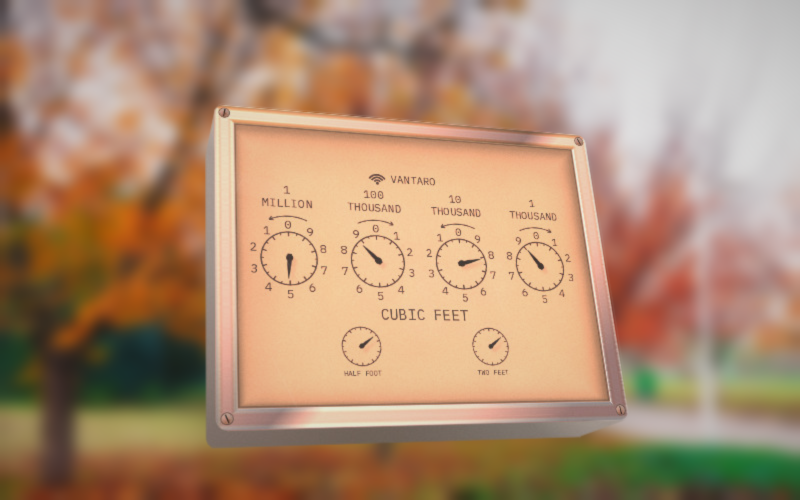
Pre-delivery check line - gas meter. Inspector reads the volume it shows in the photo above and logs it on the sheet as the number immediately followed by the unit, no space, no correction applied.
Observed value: 487900ft³
